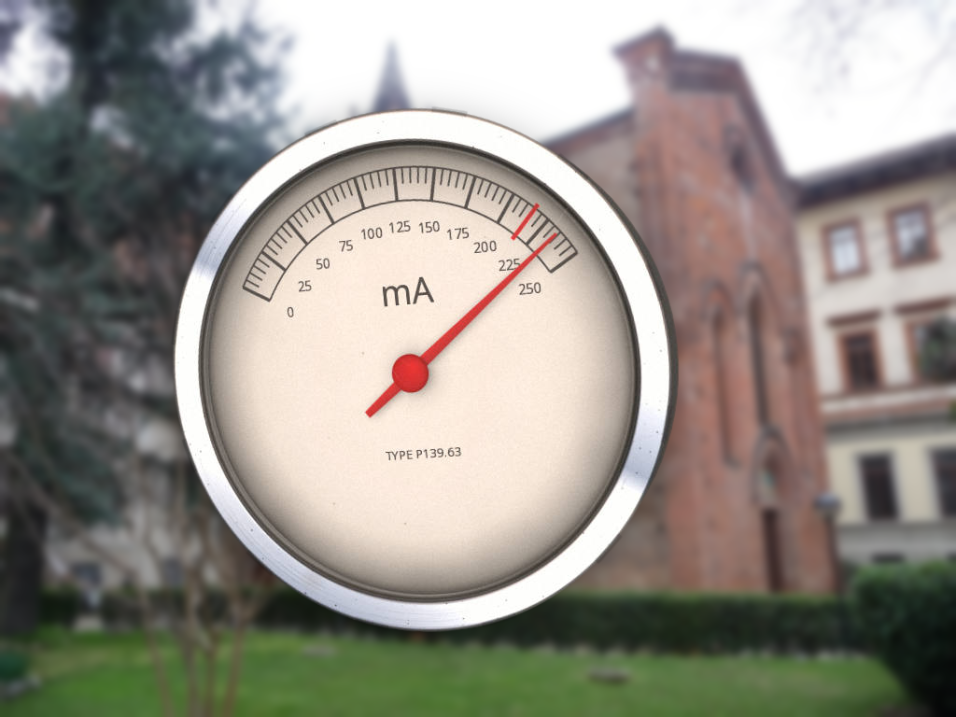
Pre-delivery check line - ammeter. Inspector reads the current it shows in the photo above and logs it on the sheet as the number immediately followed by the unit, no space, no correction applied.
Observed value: 235mA
